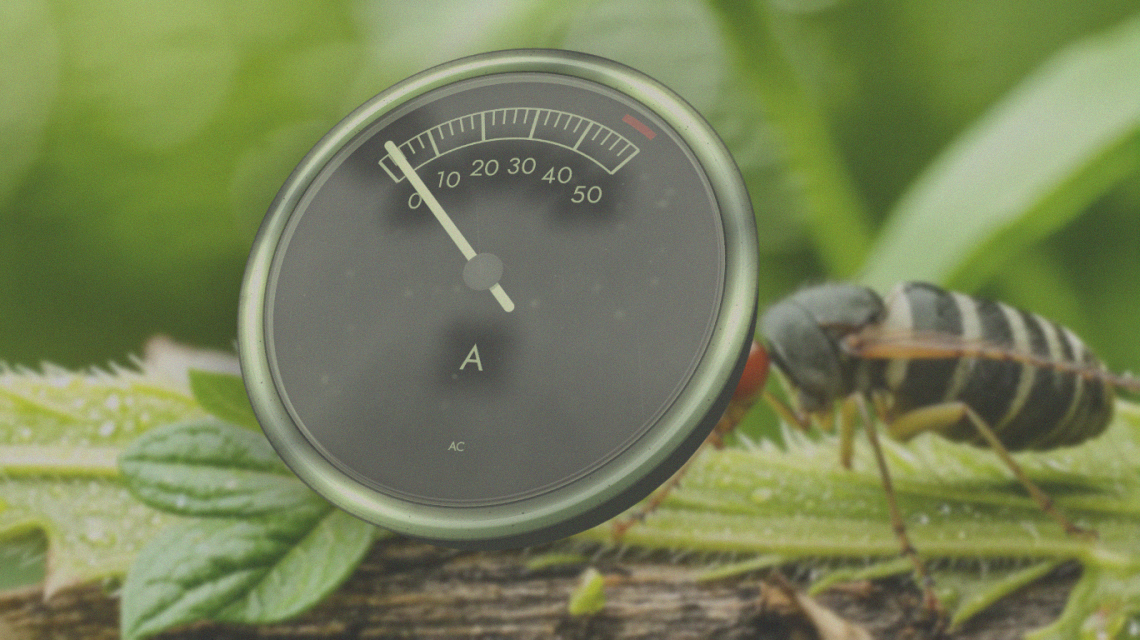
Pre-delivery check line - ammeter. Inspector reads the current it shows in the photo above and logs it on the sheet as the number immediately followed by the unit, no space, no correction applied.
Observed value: 3A
